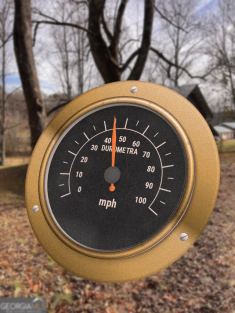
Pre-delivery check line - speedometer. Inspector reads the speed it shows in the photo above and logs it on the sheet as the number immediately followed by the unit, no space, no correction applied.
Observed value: 45mph
